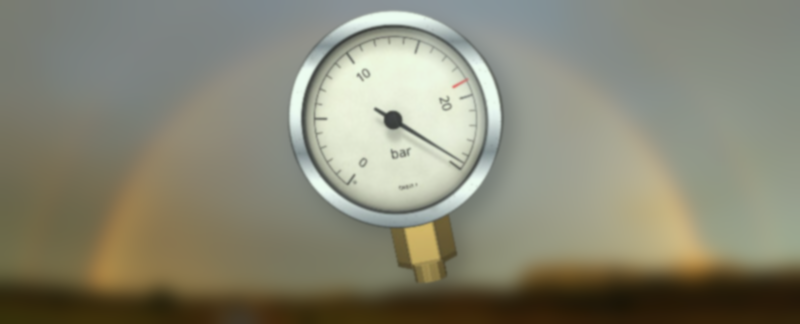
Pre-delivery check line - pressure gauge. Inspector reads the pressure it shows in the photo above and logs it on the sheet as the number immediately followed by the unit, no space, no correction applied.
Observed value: 24.5bar
